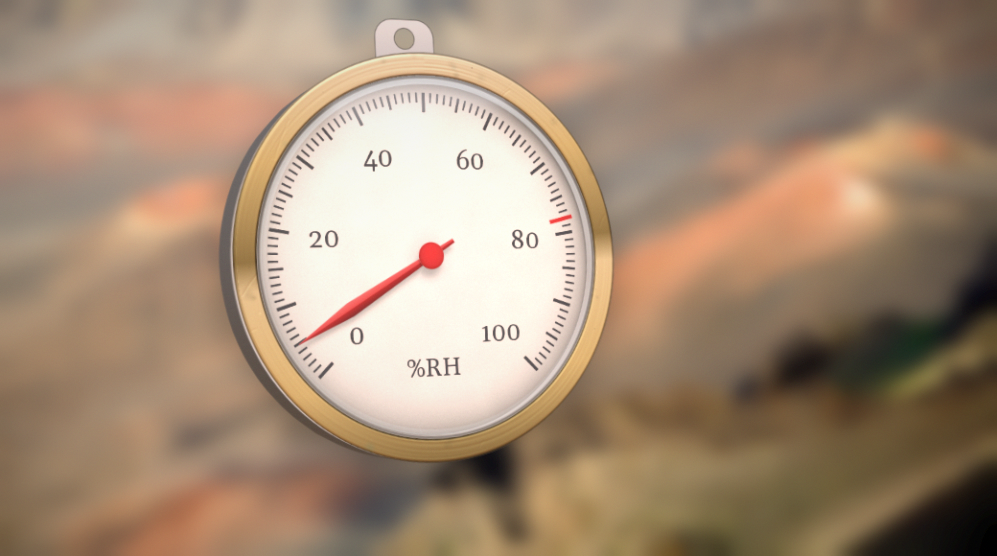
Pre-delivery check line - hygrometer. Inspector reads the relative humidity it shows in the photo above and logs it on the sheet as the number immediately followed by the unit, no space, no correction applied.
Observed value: 5%
